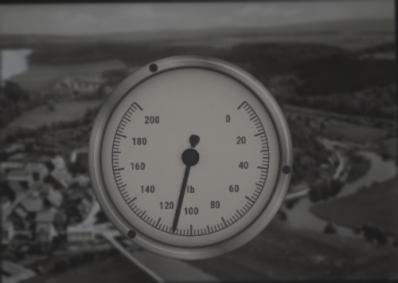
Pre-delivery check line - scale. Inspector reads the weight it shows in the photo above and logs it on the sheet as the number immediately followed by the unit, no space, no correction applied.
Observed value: 110lb
